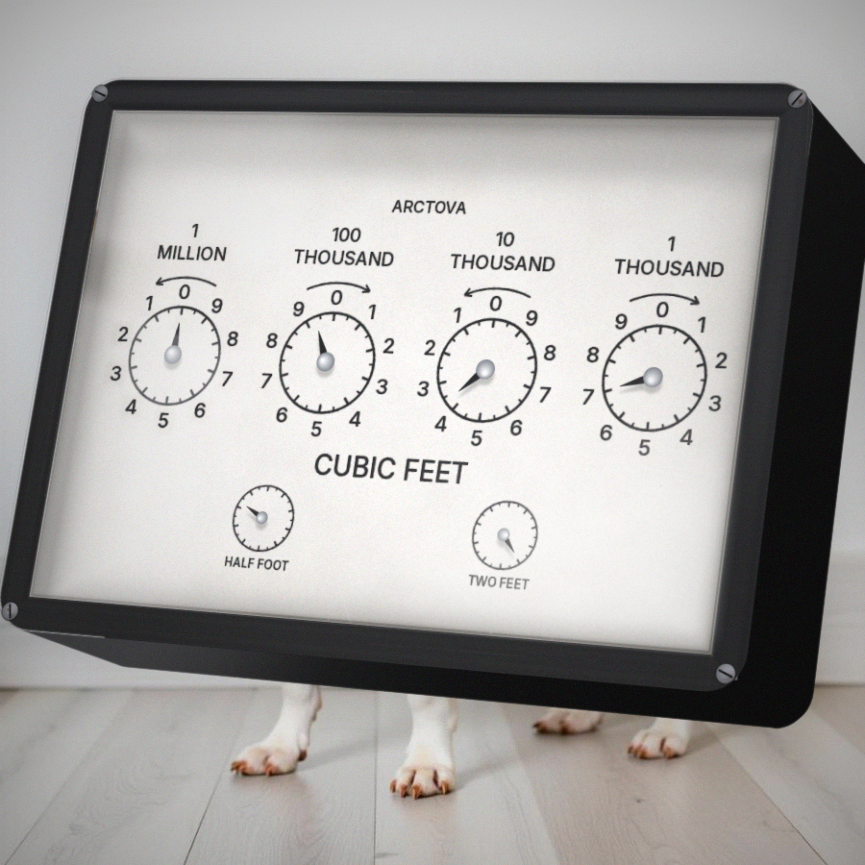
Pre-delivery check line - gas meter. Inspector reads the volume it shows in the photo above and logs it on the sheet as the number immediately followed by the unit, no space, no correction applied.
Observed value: 993700ft³
